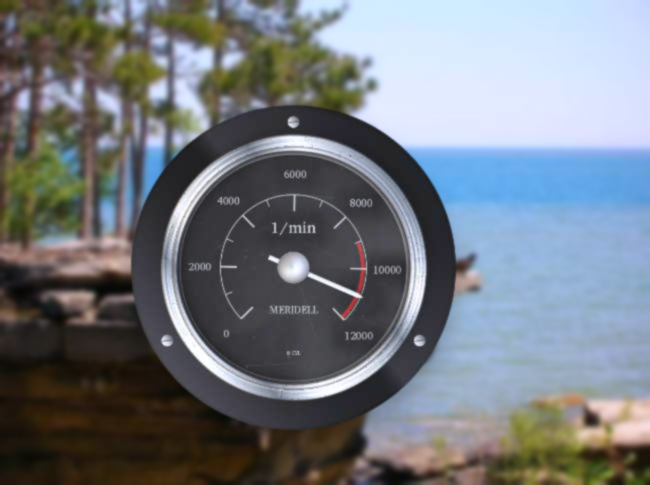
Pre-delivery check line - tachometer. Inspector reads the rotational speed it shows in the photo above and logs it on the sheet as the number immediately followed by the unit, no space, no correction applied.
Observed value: 11000rpm
